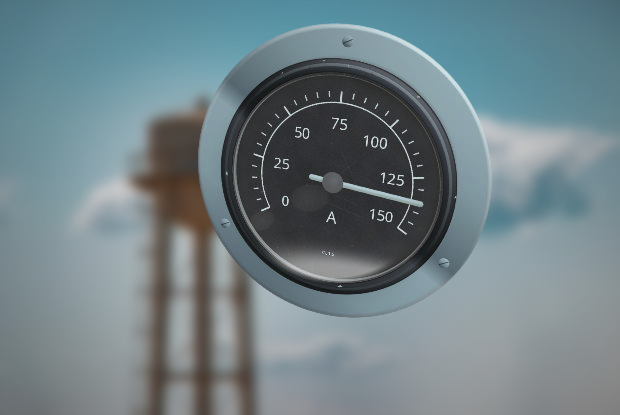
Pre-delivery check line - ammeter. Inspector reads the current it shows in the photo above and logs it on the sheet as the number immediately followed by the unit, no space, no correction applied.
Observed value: 135A
